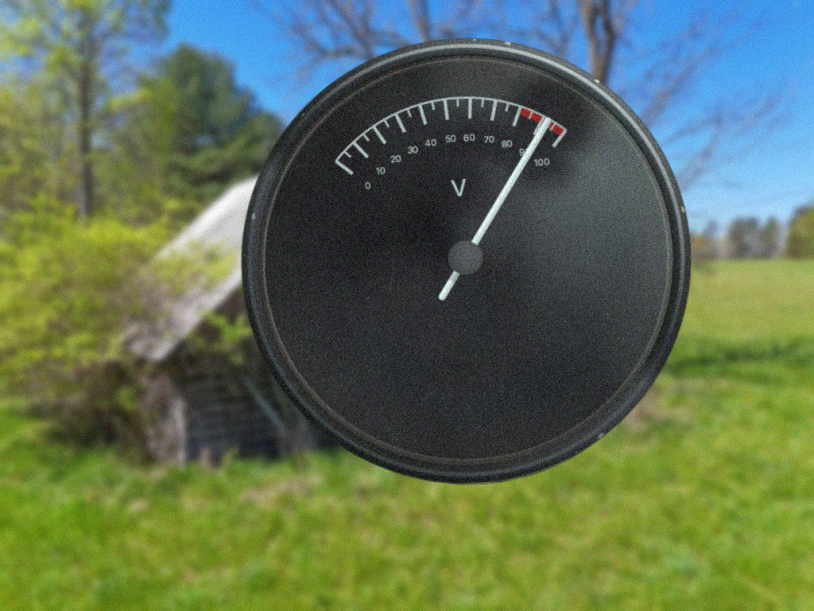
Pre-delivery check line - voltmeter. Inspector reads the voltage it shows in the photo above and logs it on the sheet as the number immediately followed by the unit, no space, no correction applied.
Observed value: 92.5V
